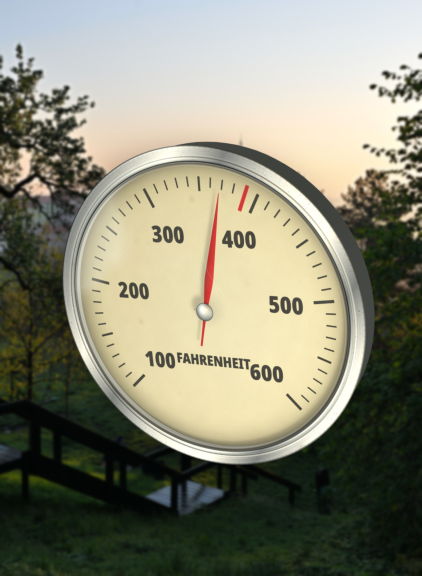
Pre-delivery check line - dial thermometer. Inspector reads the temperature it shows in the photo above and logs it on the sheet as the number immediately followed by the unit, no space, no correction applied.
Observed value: 370°F
